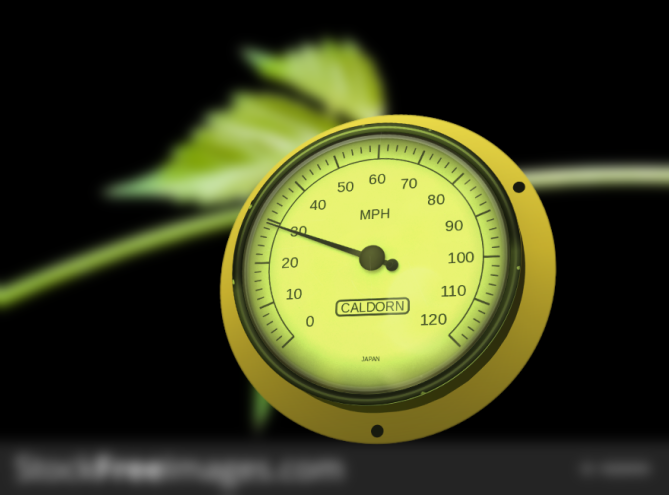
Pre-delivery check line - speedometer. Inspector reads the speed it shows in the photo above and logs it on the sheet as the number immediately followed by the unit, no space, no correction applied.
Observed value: 29mph
